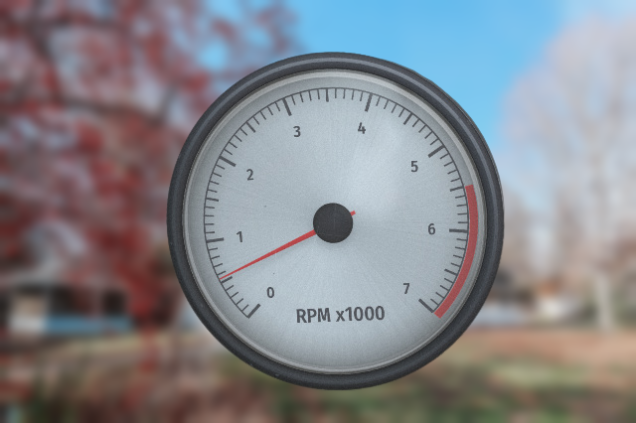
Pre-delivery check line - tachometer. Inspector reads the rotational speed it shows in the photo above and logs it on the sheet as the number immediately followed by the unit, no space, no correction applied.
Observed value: 550rpm
